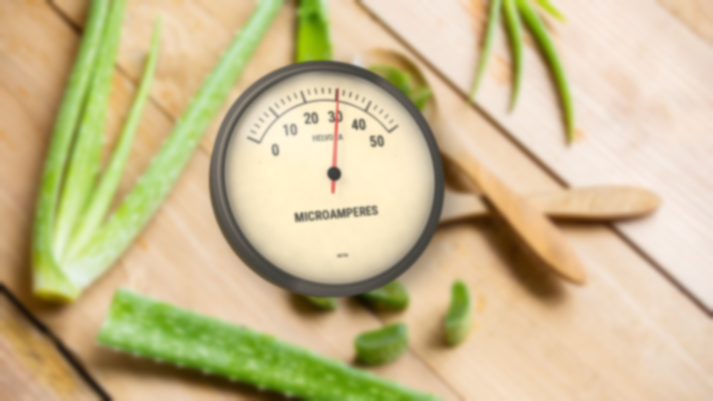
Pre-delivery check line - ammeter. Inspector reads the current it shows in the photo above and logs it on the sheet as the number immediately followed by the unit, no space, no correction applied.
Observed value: 30µA
